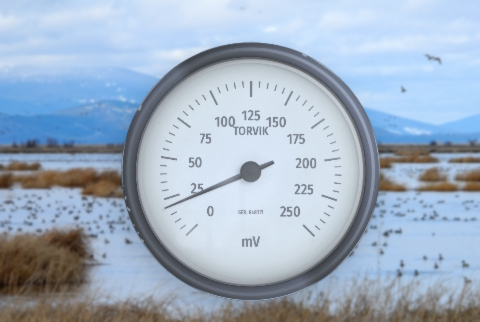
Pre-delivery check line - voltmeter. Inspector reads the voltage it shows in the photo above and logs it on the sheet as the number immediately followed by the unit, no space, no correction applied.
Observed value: 20mV
